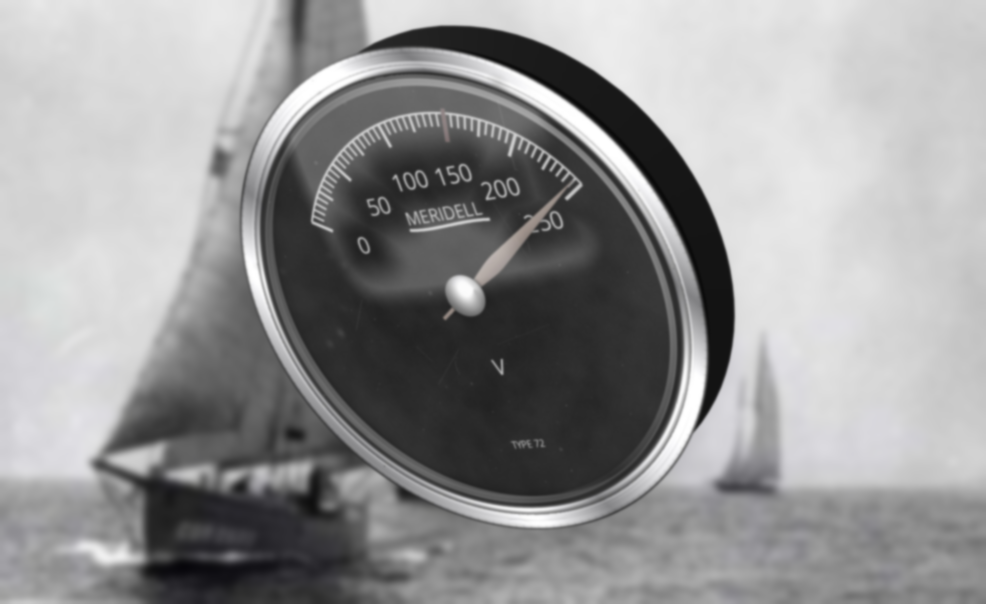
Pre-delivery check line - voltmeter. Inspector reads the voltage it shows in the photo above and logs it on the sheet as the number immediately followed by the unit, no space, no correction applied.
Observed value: 245V
